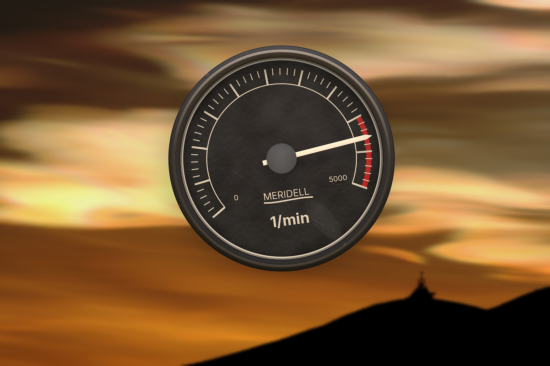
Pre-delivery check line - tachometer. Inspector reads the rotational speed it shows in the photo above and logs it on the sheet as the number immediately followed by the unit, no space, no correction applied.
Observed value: 4300rpm
